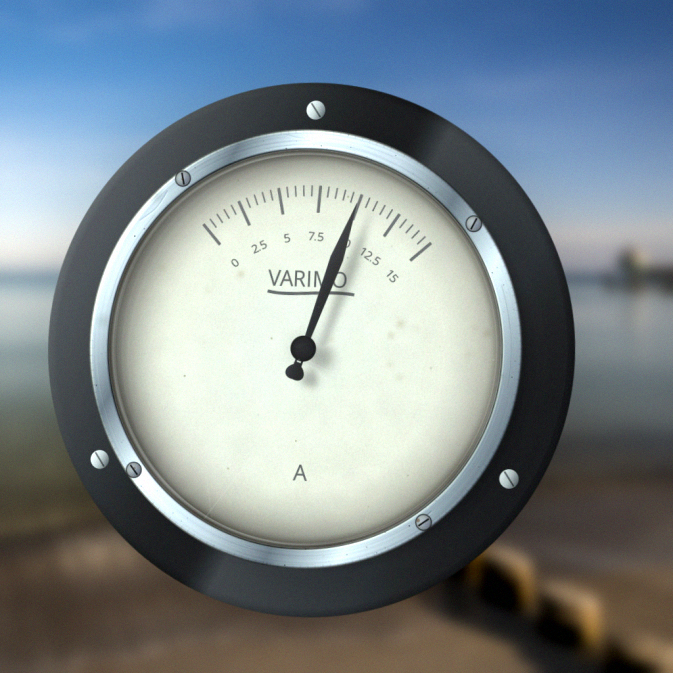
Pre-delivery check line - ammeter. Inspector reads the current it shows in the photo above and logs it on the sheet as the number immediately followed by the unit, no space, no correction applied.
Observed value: 10A
